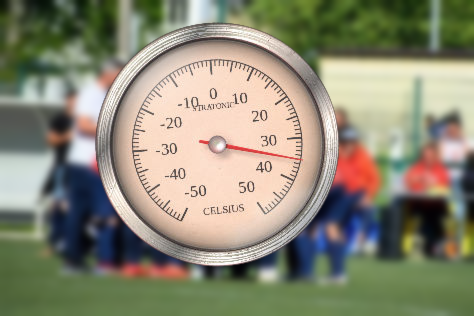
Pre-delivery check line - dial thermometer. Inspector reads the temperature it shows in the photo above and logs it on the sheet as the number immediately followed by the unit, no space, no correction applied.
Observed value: 35°C
